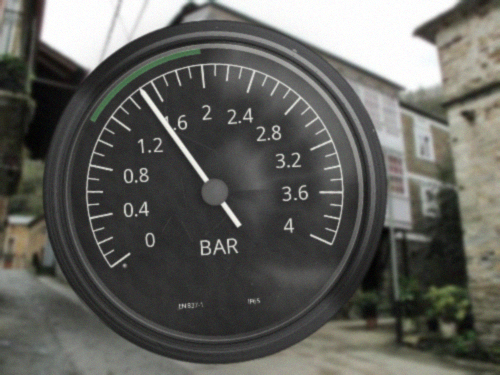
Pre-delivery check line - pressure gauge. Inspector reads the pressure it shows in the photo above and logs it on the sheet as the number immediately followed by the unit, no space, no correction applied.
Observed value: 1.5bar
